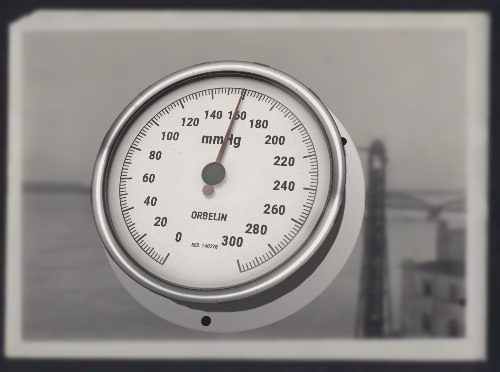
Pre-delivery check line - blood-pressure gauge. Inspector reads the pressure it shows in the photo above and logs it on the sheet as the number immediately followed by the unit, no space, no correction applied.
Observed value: 160mmHg
